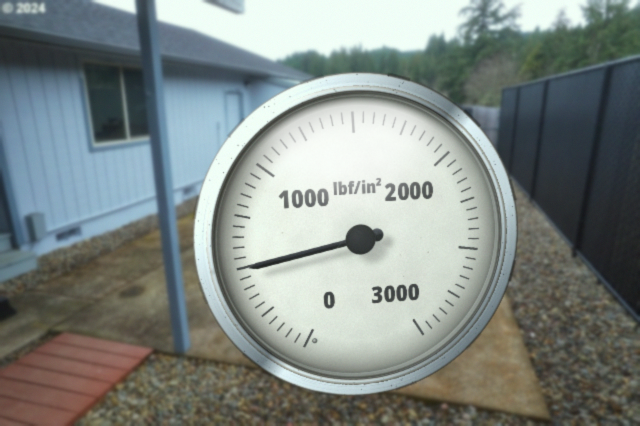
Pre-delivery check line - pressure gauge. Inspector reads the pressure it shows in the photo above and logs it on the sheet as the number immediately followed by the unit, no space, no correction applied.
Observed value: 500psi
